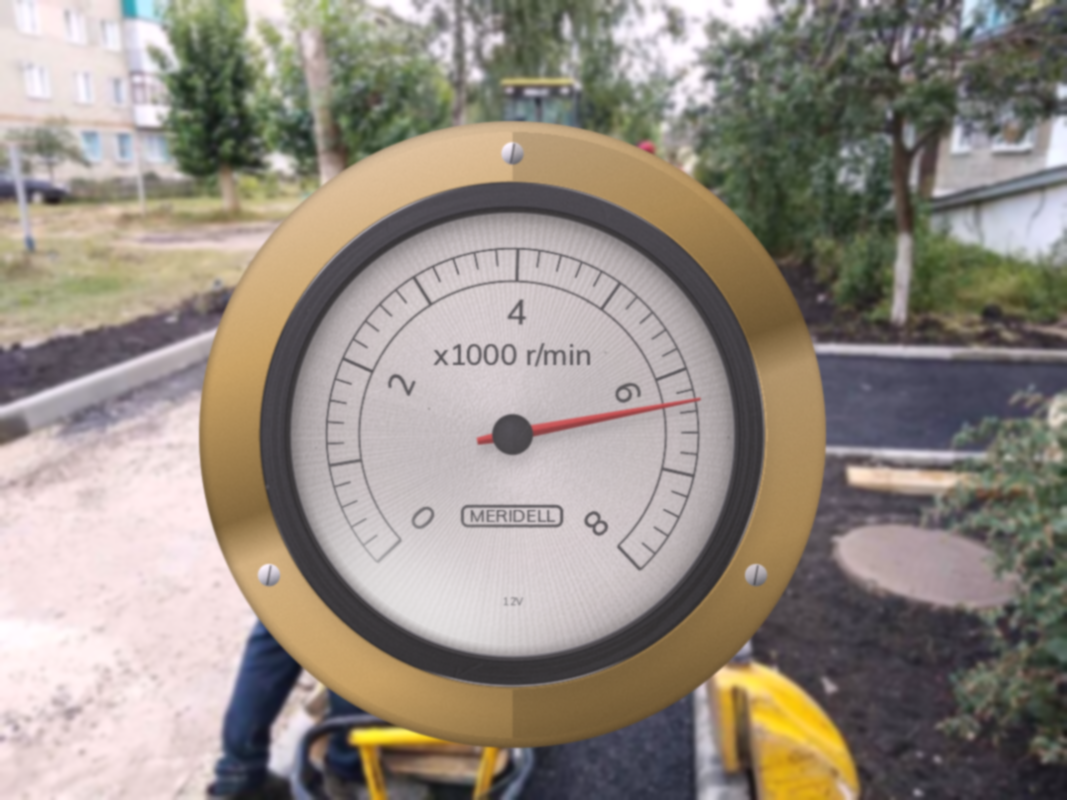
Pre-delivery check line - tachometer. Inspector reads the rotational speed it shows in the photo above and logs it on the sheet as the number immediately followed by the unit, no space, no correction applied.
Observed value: 6300rpm
